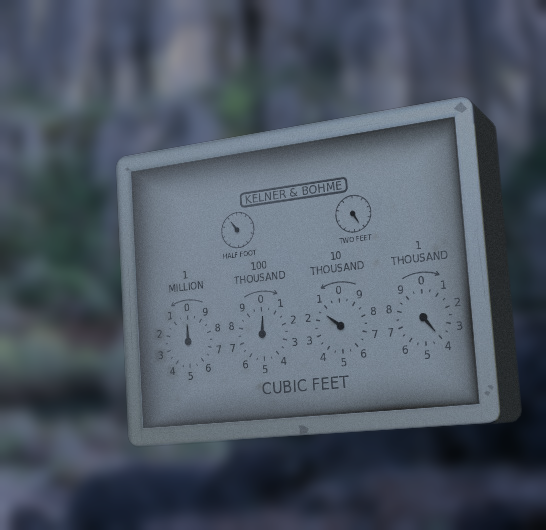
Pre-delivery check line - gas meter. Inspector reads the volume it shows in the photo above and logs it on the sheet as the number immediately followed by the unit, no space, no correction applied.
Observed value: 1400ft³
